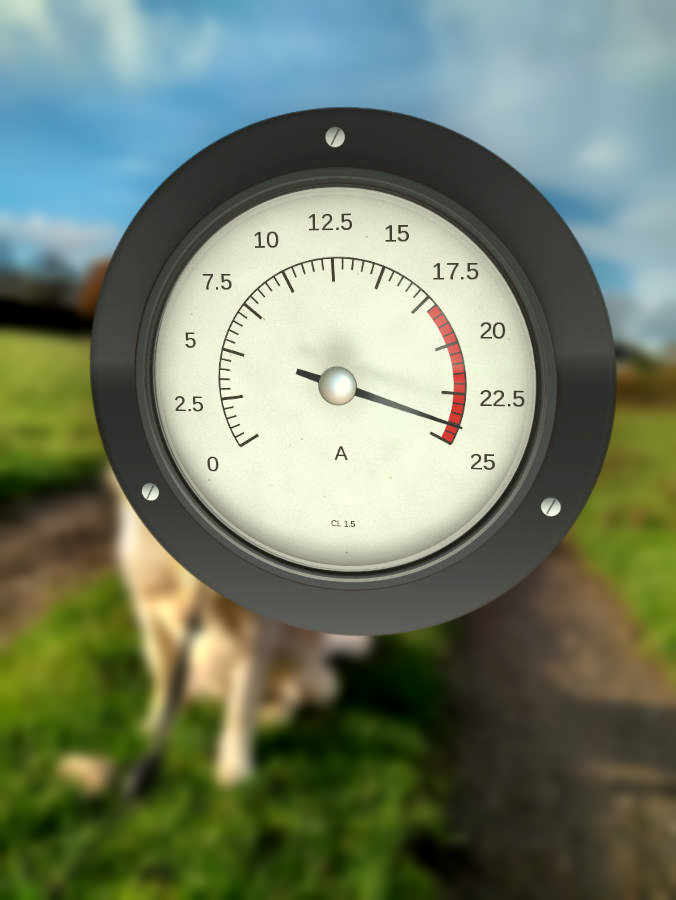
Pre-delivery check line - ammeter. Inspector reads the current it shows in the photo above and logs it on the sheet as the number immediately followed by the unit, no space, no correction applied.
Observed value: 24A
